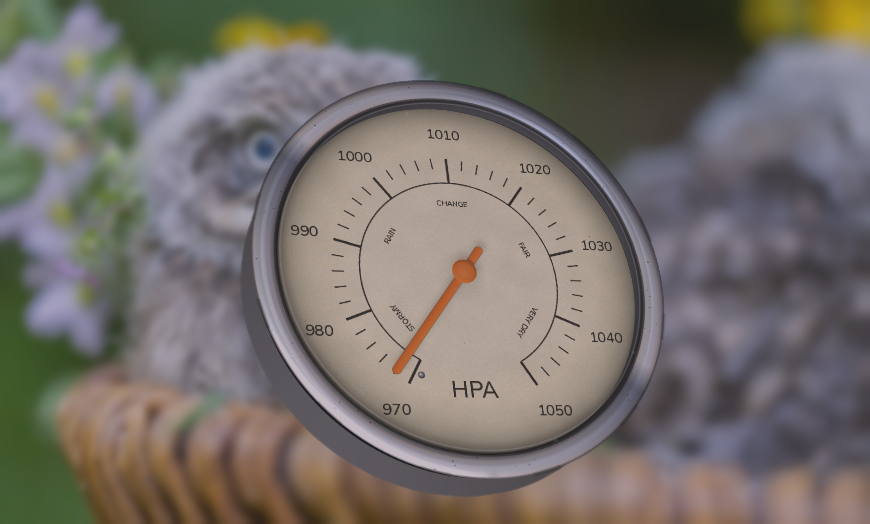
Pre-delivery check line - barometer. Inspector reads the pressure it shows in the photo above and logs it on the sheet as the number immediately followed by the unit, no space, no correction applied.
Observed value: 972hPa
